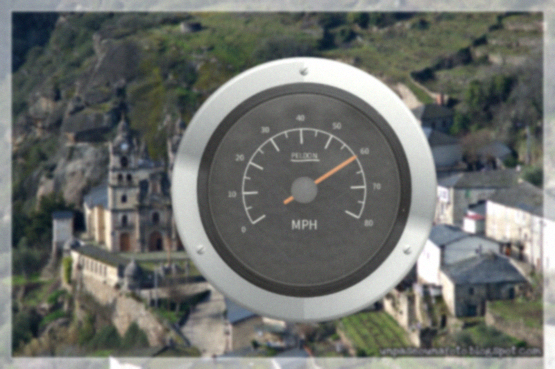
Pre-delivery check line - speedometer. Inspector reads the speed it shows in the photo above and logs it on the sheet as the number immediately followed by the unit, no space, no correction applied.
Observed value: 60mph
